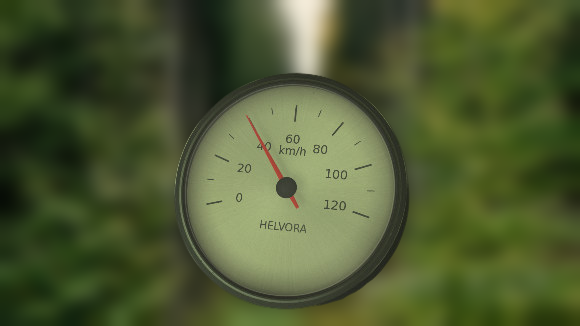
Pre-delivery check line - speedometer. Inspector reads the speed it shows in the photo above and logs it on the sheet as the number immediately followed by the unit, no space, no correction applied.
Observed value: 40km/h
